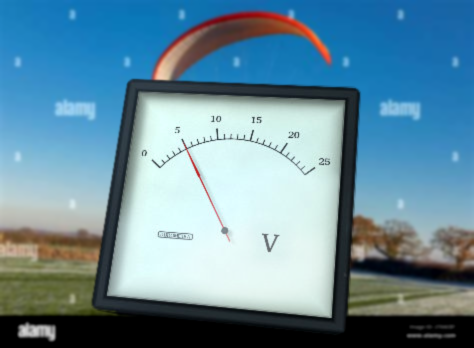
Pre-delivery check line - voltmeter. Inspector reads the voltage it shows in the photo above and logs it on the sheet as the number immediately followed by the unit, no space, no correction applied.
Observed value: 5V
